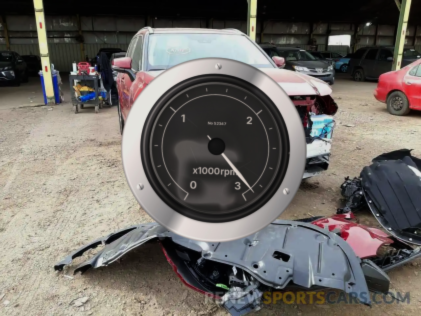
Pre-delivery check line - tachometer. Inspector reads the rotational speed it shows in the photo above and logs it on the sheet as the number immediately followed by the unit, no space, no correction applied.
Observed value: 2900rpm
